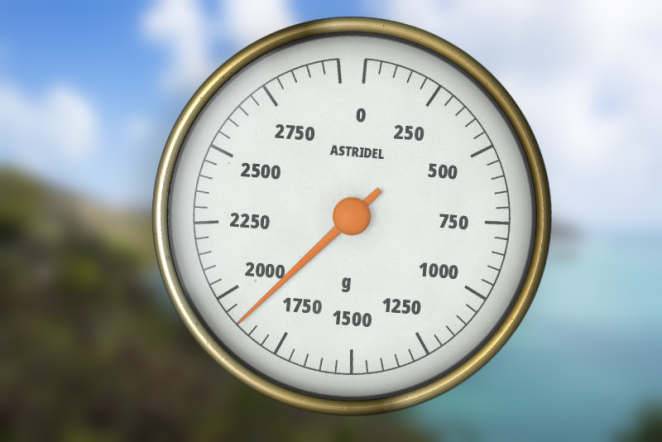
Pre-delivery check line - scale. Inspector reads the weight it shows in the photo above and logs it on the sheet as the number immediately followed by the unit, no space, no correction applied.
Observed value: 1900g
